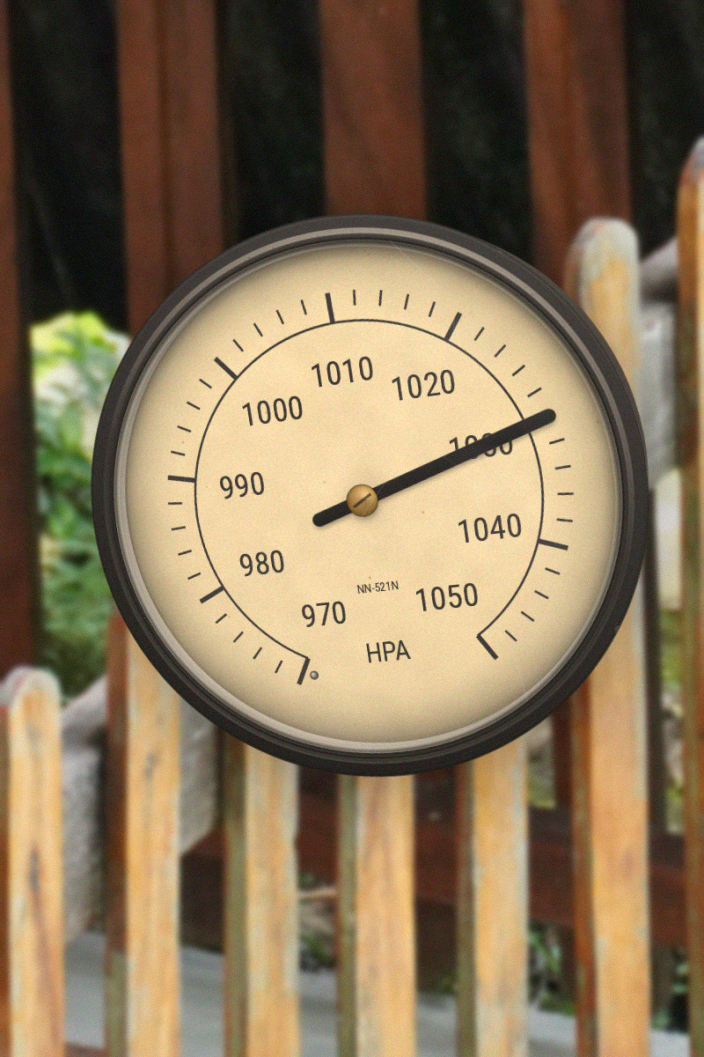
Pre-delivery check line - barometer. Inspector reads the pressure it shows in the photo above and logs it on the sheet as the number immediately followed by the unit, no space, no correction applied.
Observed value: 1030hPa
